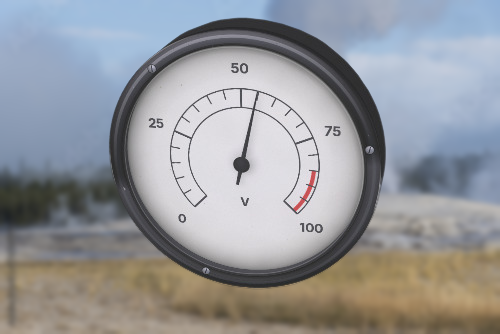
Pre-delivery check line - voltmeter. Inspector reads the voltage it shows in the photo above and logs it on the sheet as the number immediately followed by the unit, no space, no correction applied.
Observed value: 55V
